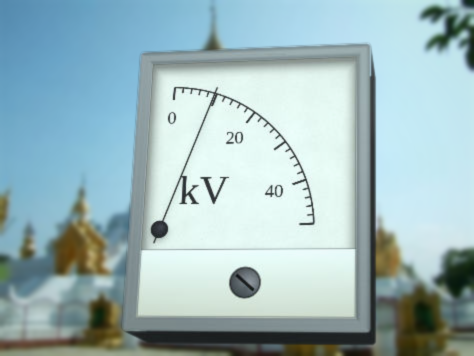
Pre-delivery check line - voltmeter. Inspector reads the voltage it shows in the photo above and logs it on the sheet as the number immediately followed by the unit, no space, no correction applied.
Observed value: 10kV
